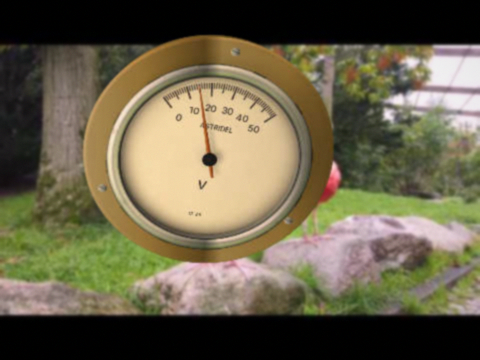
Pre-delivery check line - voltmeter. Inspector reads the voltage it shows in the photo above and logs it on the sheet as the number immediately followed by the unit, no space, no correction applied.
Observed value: 15V
